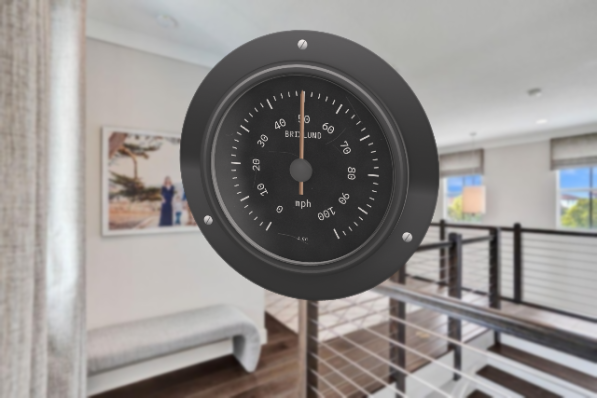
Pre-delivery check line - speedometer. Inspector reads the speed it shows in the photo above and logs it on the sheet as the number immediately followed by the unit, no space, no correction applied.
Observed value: 50mph
